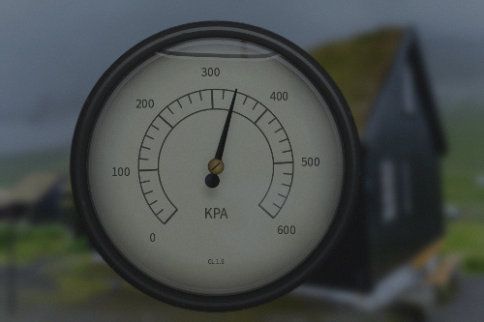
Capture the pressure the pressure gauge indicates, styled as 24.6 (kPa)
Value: 340 (kPa)
